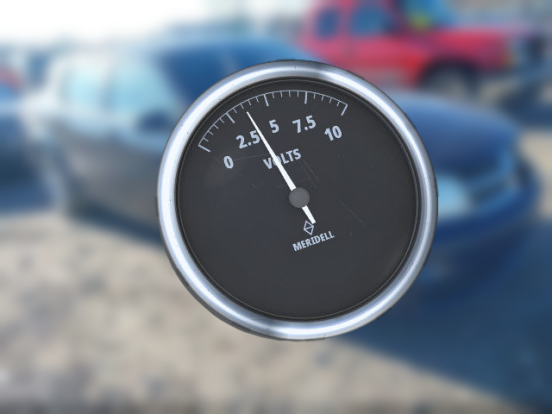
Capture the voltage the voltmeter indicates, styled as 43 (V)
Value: 3.5 (V)
